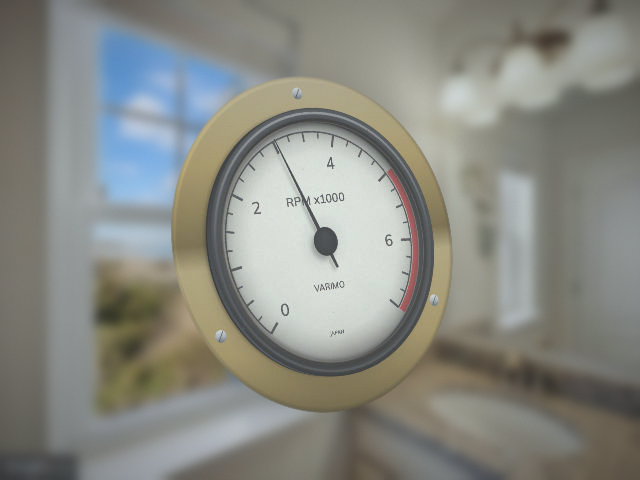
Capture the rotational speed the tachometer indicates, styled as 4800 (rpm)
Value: 3000 (rpm)
